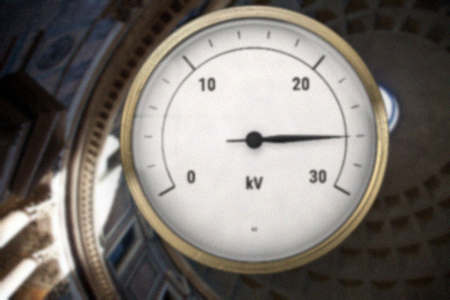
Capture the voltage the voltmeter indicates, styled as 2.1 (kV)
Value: 26 (kV)
